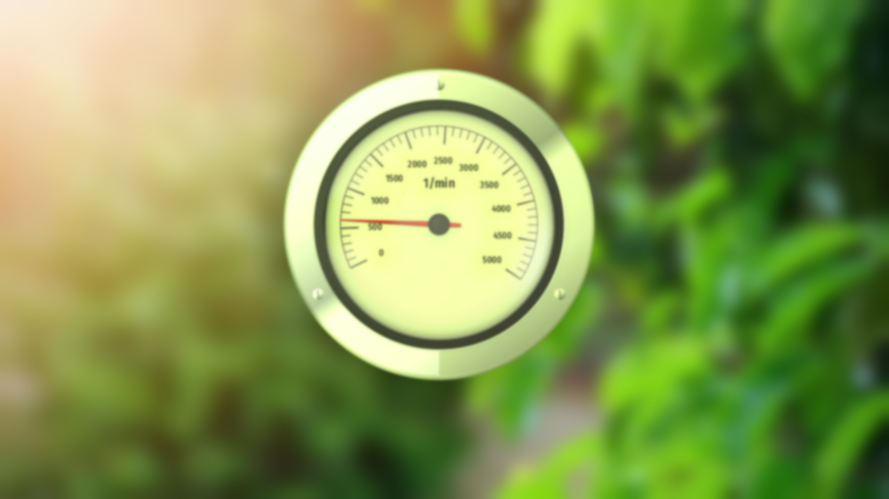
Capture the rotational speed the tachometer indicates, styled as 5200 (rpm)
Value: 600 (rpm)
